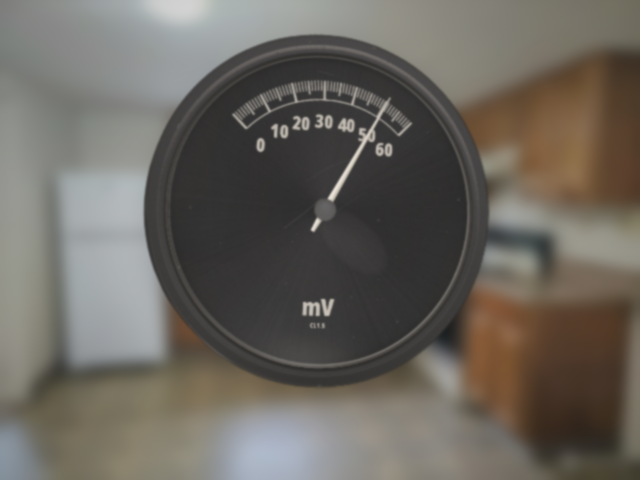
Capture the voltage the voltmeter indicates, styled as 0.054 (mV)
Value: 50 (mV)
